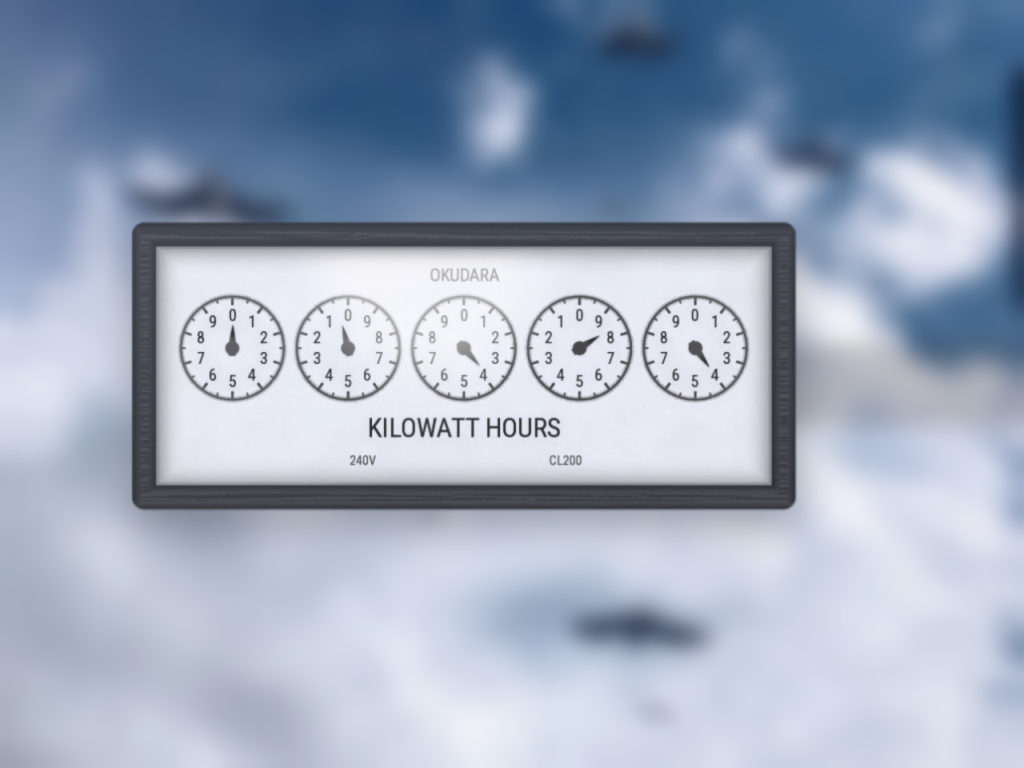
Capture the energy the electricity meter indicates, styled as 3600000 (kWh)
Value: 384 (kWh)
